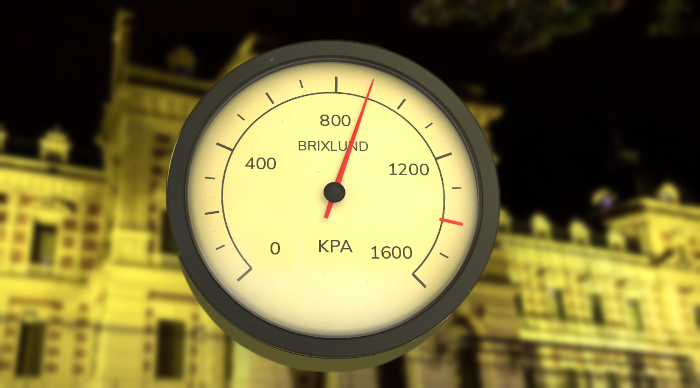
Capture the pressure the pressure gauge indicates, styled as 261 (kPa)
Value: 900 (kPa)
